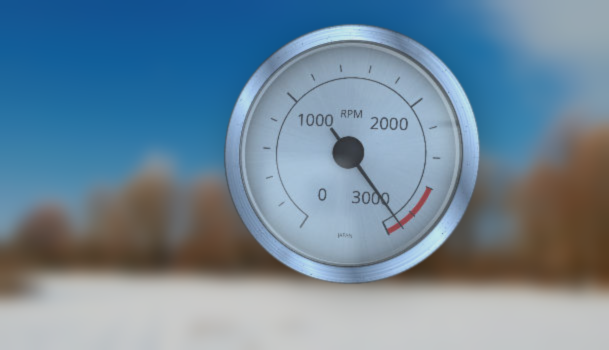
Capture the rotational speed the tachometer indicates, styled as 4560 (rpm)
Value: 2900 (rpm)
